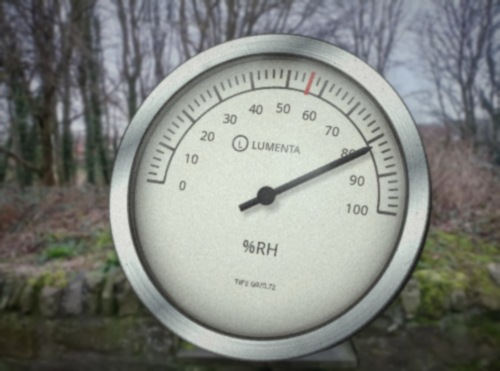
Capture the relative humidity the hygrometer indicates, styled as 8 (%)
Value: 82 (%)
